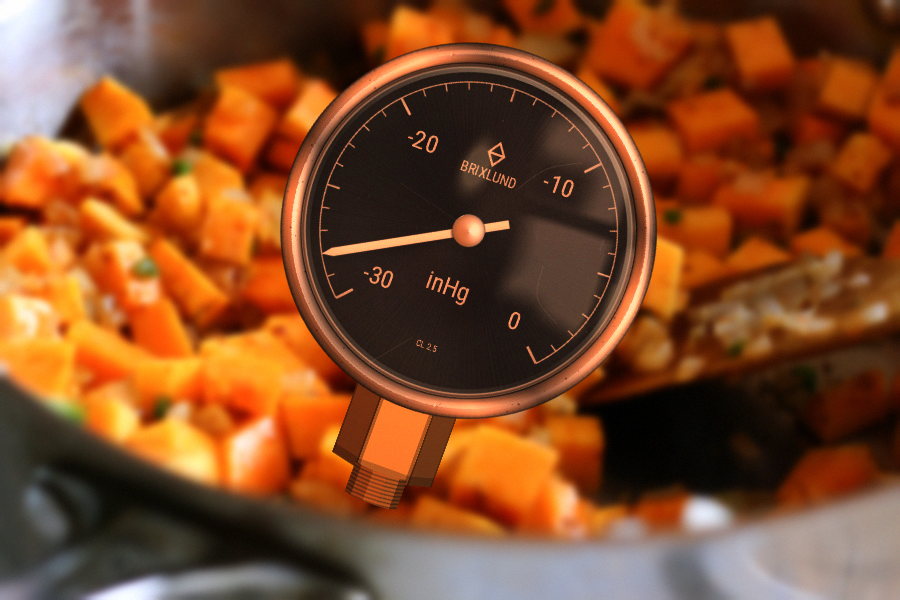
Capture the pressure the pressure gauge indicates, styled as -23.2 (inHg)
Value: -28 (inHg)
